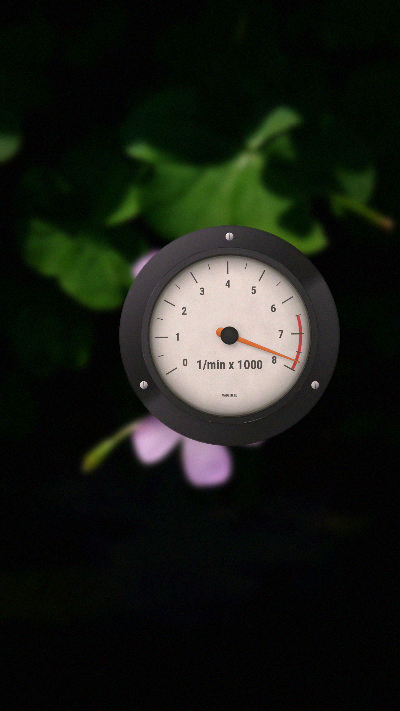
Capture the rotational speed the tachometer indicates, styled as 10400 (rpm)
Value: 7750 (rpm)
